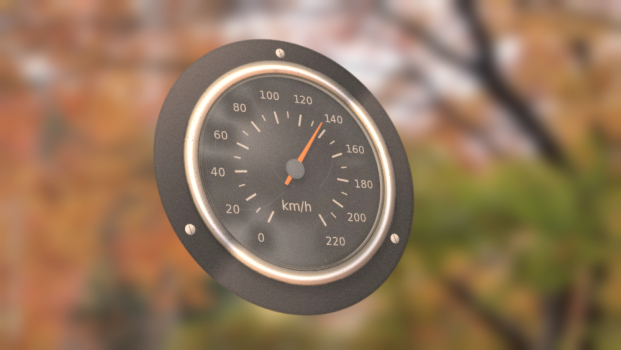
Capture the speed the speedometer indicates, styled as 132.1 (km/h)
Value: 135 (km/h)
